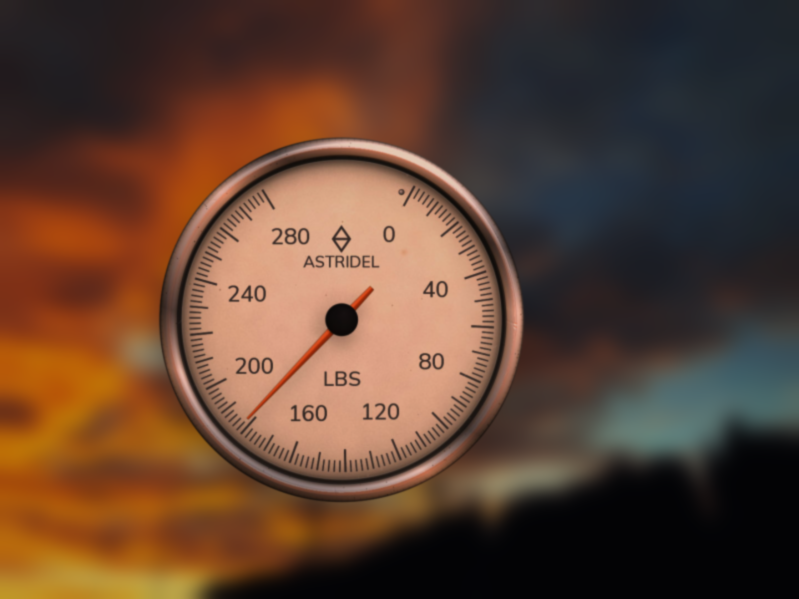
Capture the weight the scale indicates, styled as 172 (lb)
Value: 182 (lb)
